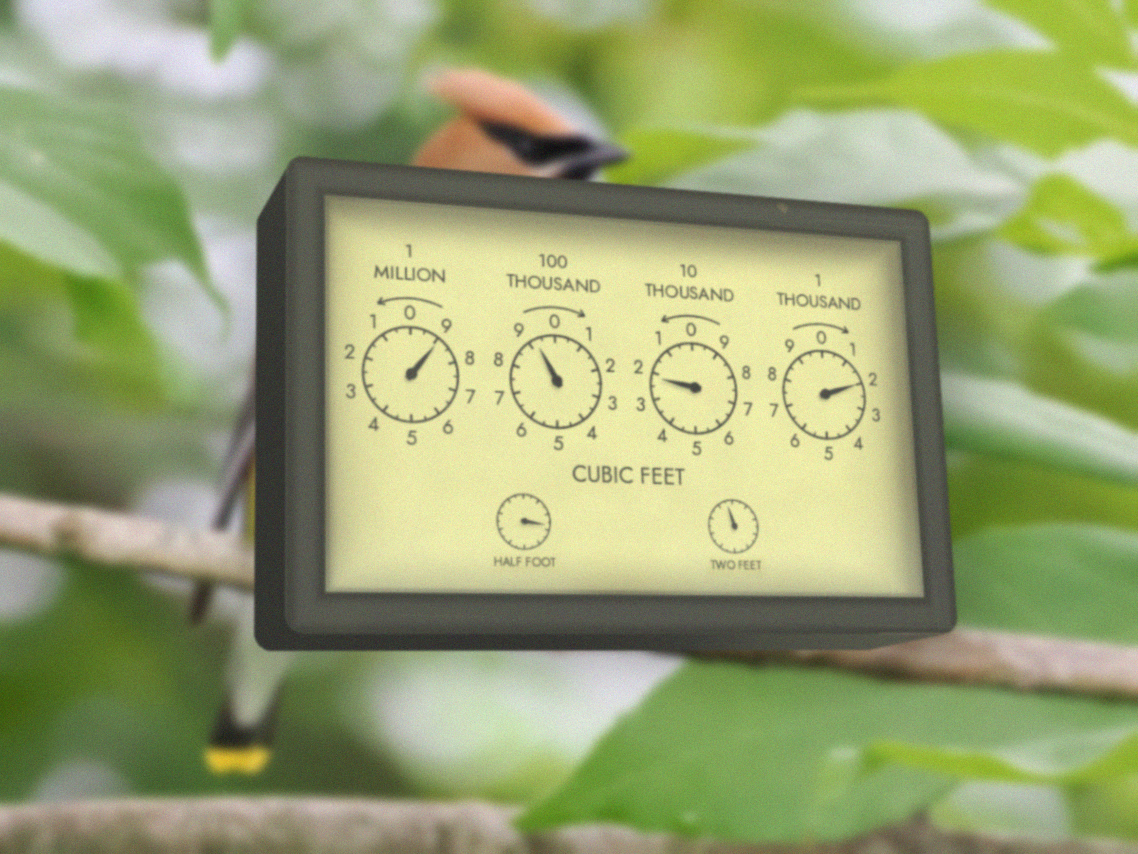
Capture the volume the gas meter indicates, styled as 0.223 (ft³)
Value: 892200 (ft³)
